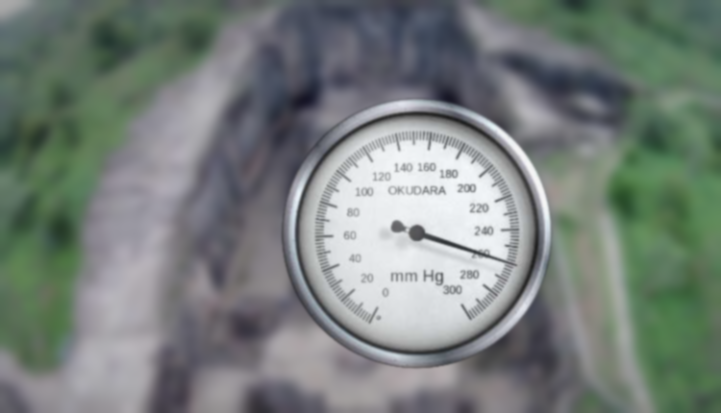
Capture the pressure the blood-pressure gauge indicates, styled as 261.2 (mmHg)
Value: 260 (mmHg)
